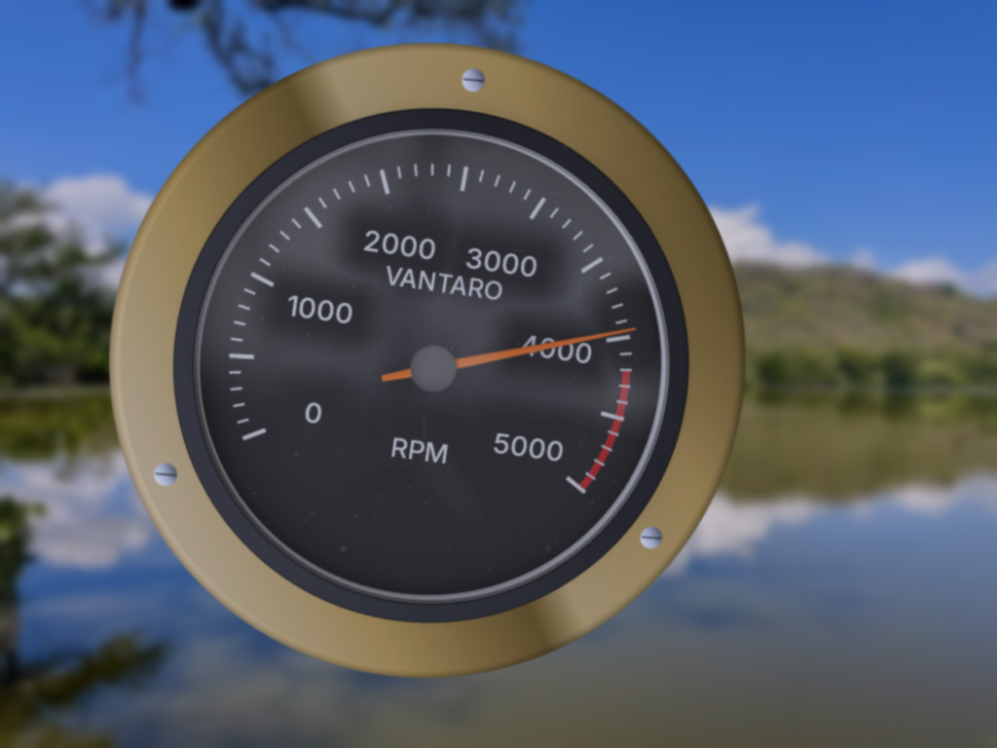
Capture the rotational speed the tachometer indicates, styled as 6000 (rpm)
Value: 3950 (rpm)
